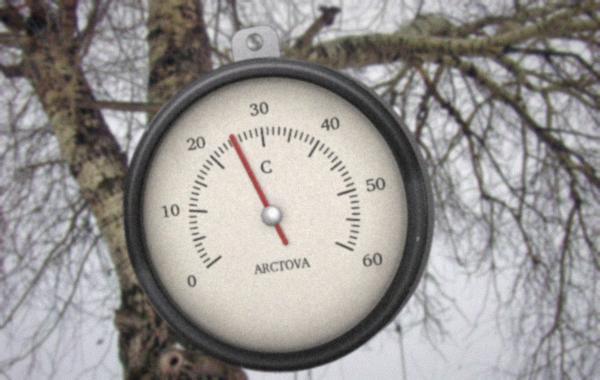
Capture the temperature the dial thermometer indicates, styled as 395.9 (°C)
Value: 25 (°C)
